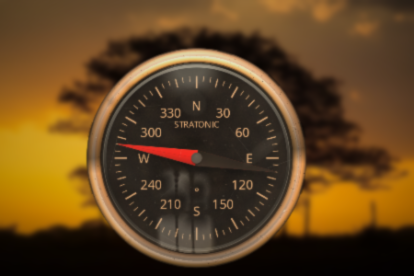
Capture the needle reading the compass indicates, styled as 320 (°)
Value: 280 (°)
